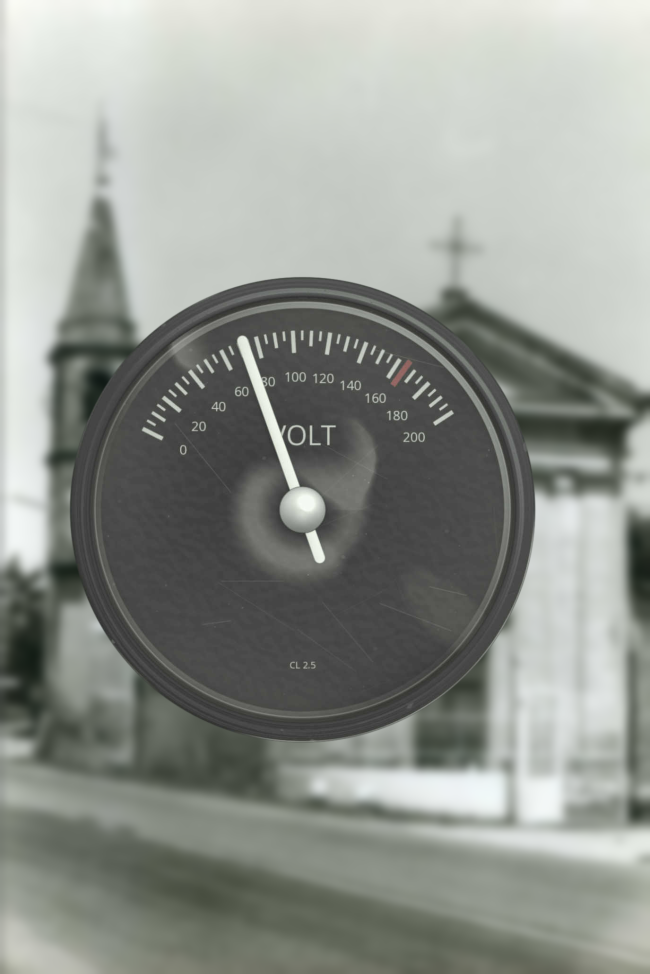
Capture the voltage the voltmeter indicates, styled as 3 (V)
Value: 72.5 (V)
